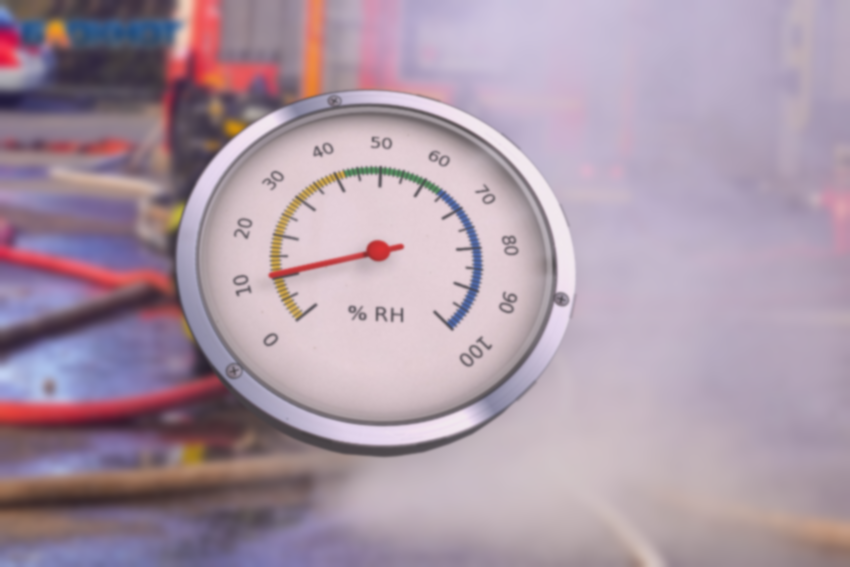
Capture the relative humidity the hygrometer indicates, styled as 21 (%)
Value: 10 (%)
